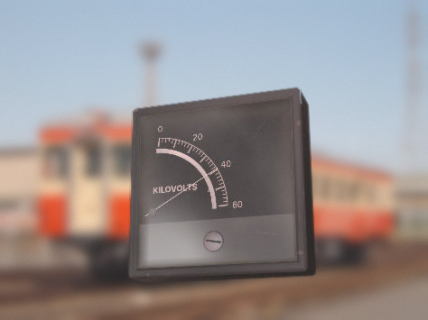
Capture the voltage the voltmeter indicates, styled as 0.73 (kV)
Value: 40 (kV)
